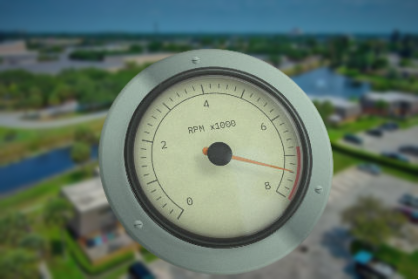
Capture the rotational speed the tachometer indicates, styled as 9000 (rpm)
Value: 7400 (rpm)
